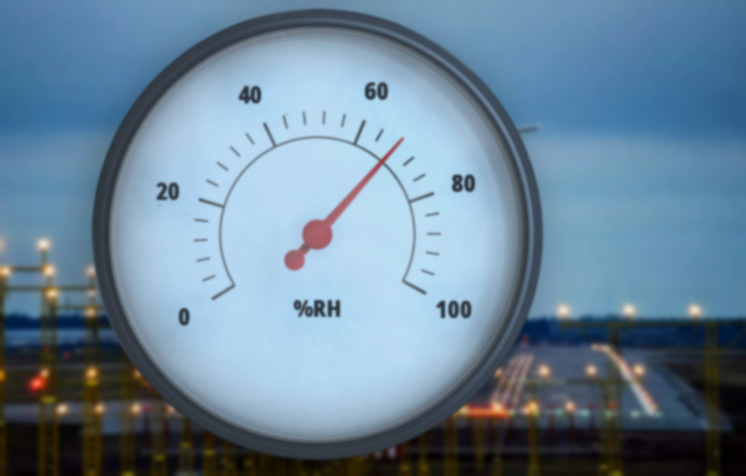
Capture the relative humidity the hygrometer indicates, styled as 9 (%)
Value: 68 (%)
